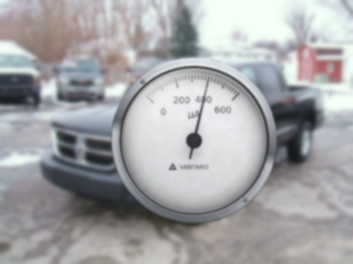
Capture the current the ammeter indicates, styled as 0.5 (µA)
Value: 400 (µA)
